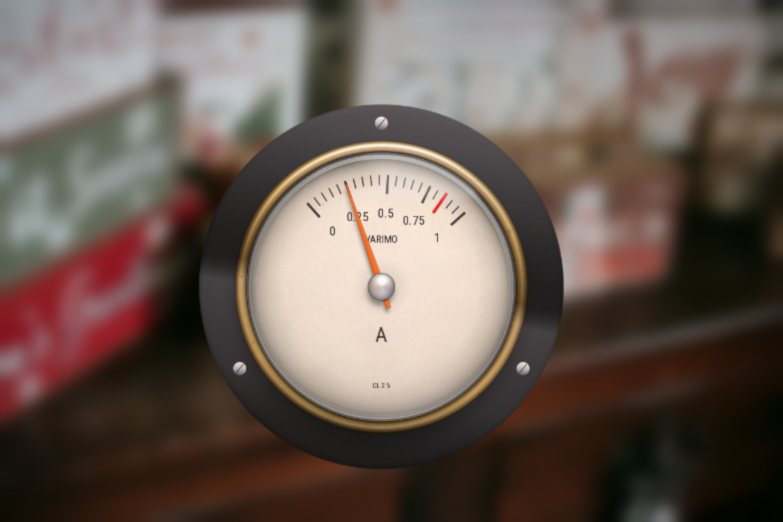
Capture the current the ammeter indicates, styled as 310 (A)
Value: 0.25 (A)
